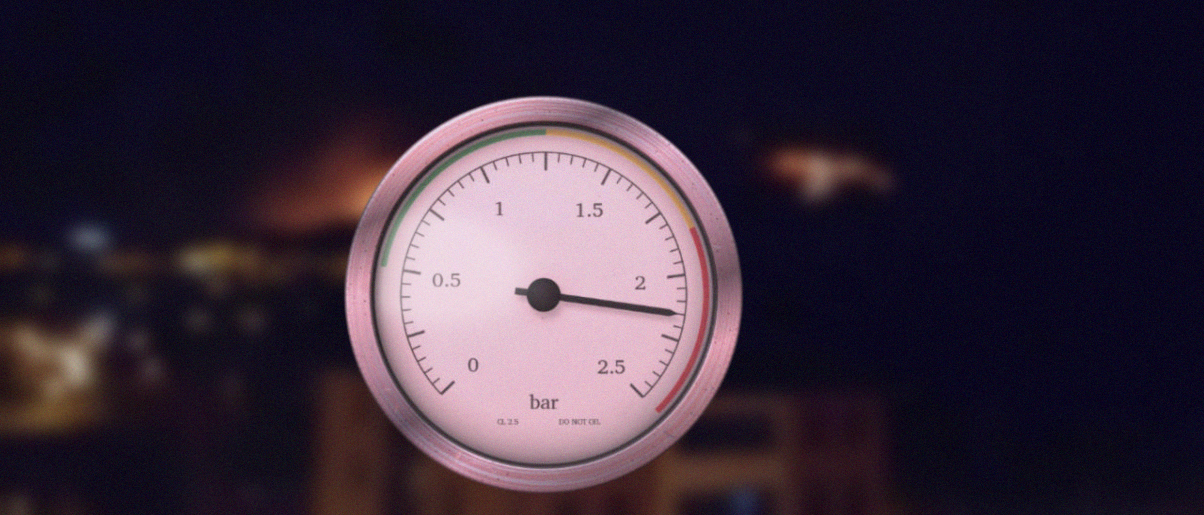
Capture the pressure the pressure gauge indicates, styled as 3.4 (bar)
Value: 2.15 (bar)
